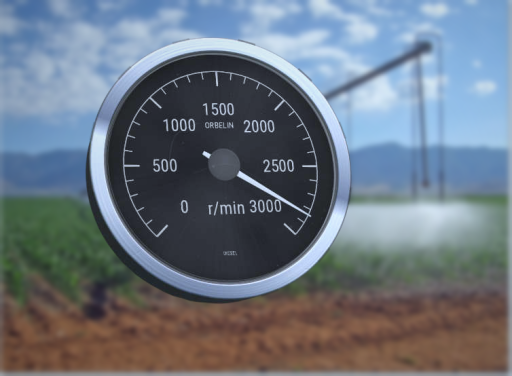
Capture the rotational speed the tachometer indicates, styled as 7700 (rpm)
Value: 2850 (rpm)
